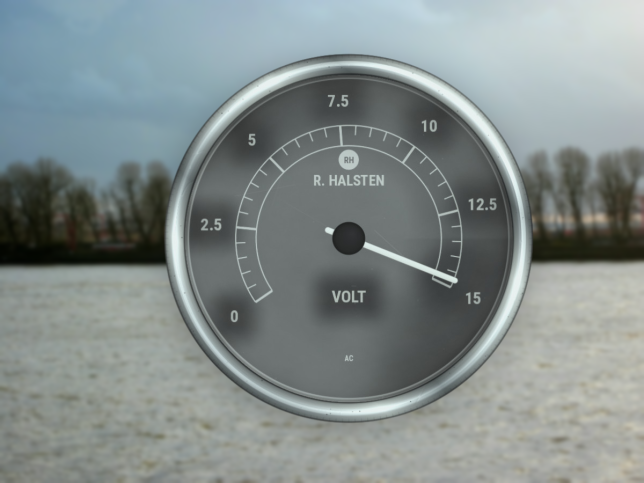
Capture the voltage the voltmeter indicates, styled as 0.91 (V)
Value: 14.75 (V)
